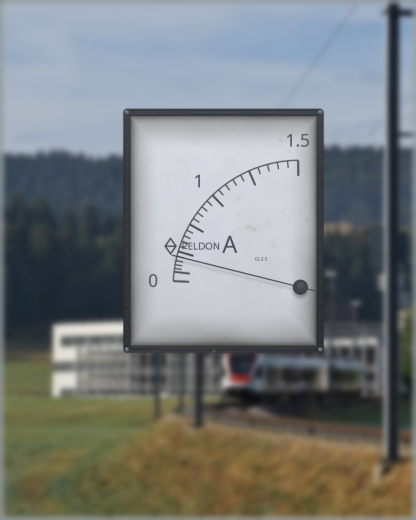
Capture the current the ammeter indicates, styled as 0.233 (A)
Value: 0.45 (A)
